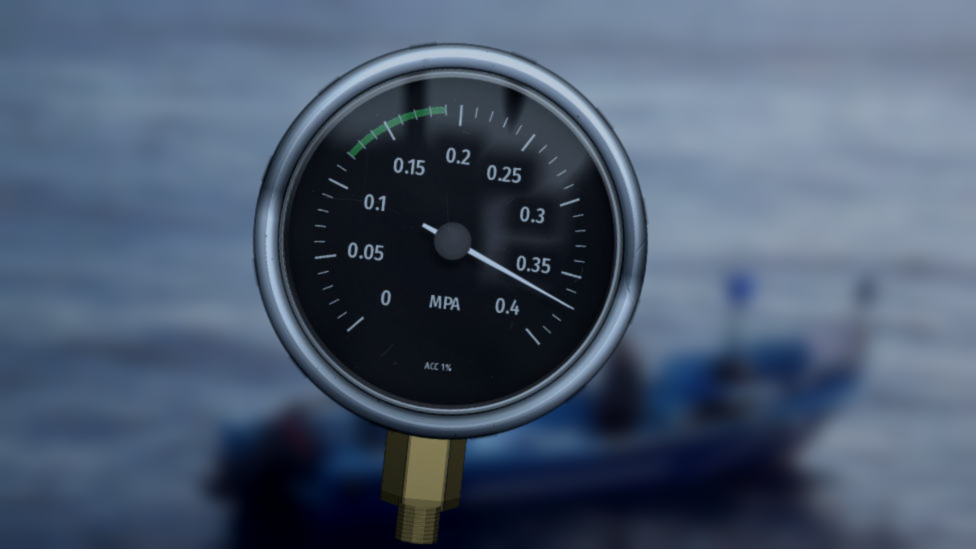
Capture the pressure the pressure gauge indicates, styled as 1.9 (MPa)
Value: 0.37 (MPa)
